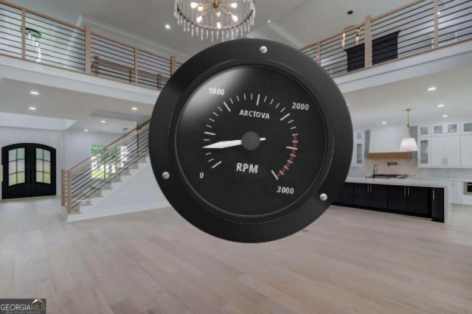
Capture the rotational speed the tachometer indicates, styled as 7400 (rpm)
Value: 300 (rpm)
